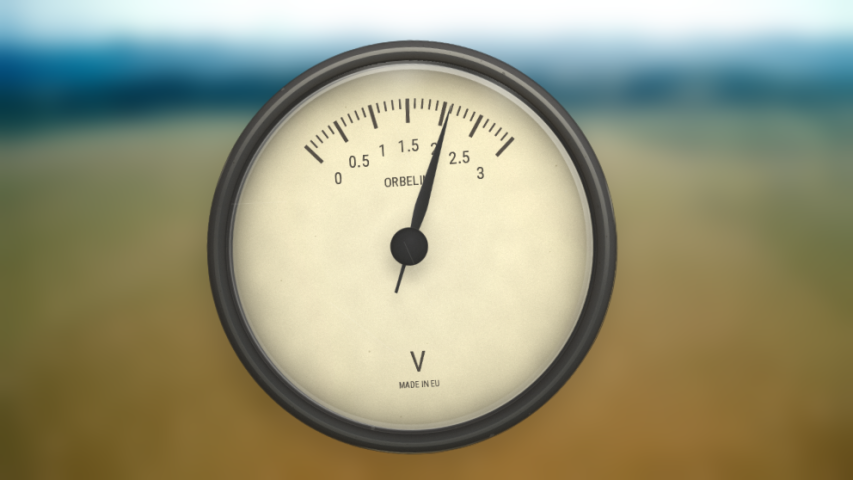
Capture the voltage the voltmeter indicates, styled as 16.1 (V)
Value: 2.1 (V)
